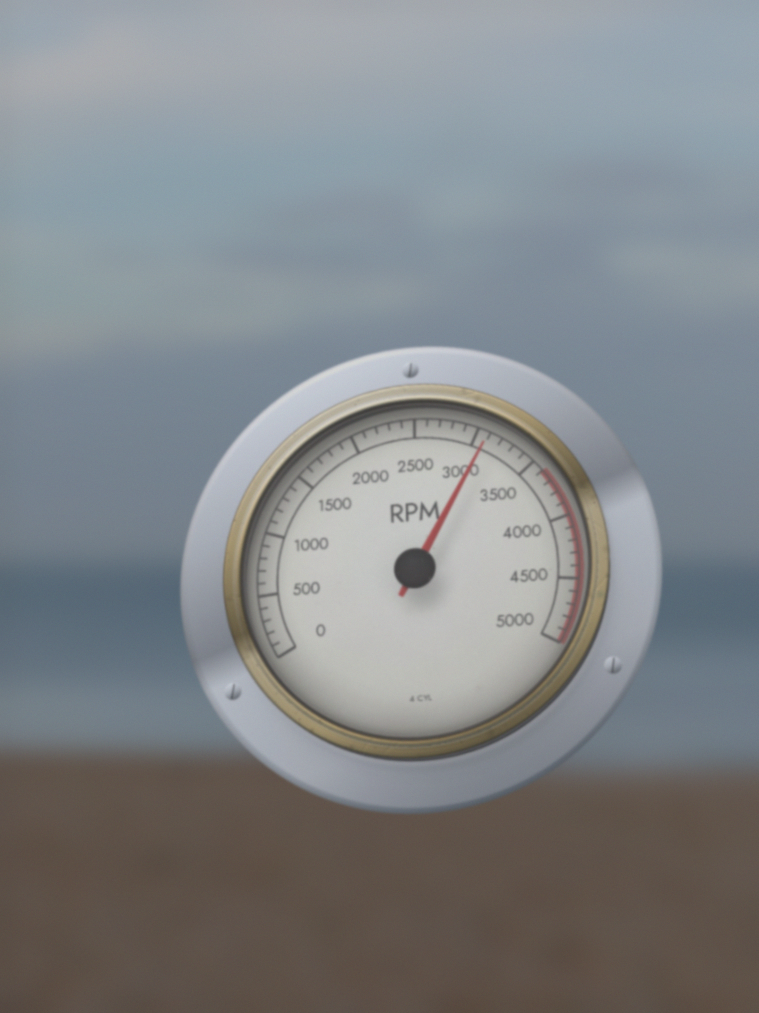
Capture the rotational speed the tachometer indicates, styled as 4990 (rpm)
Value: 3100 (rpm)
